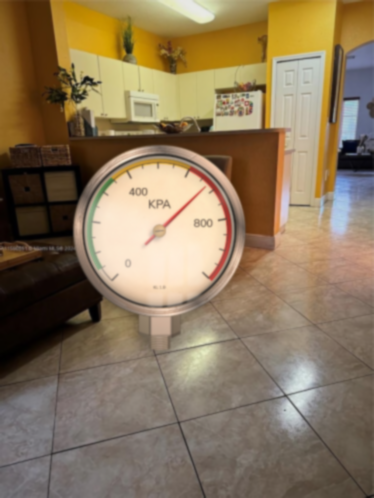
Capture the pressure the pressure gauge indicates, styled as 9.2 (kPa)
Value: 675 (kPa)
